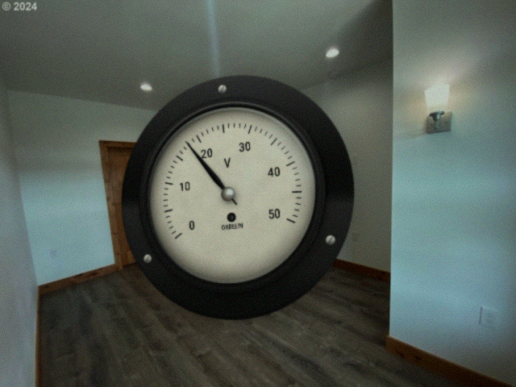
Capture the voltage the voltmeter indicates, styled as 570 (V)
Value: 18 (V)
